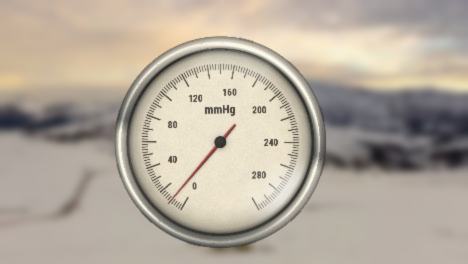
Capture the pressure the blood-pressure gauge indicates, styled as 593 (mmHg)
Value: 10 (mmHg)
